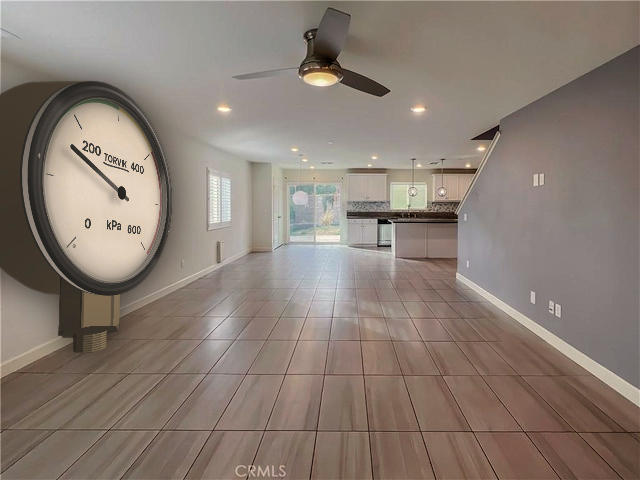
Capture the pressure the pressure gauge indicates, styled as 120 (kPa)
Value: 150 (kPa)
